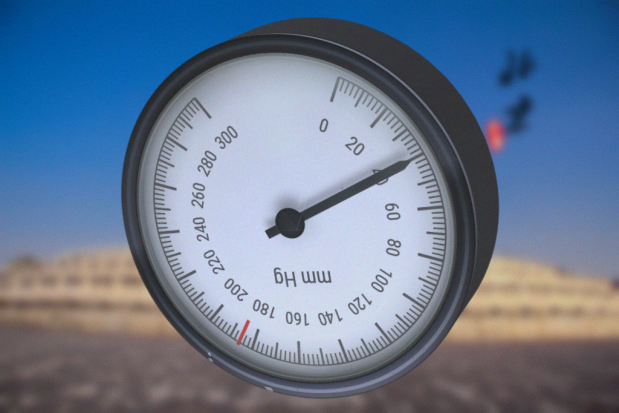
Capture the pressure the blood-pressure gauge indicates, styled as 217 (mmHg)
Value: 40 (mmHg)
